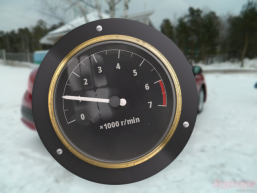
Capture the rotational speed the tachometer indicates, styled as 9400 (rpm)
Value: 1000 (rpm)
